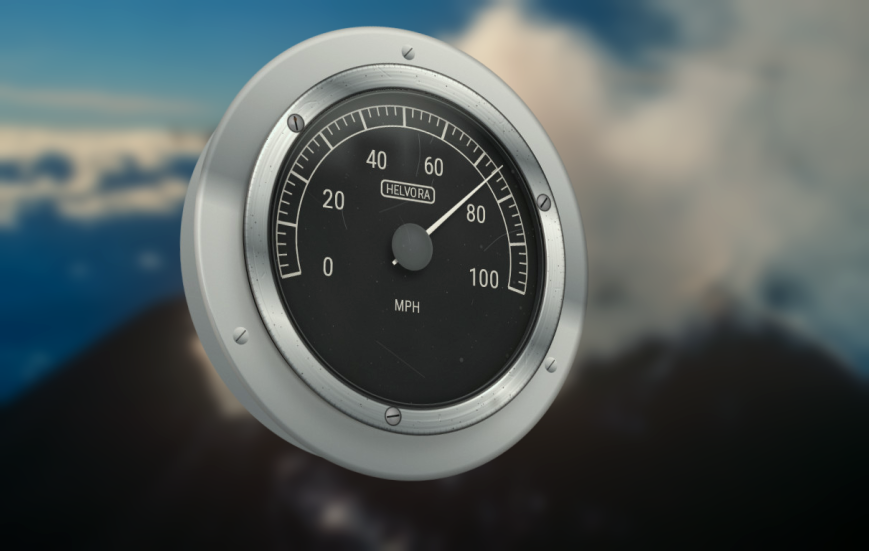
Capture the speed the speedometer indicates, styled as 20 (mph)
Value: 74 (mph)
